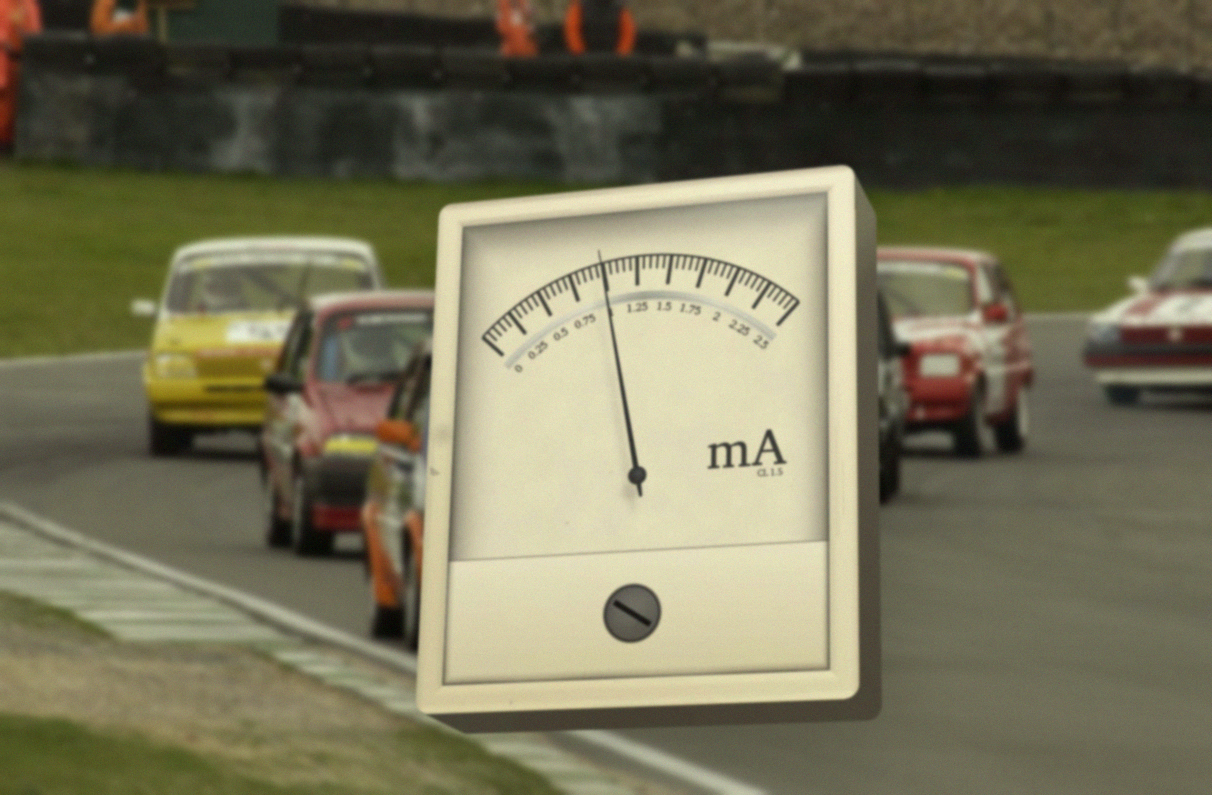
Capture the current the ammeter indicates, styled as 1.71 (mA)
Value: 1 (mA)
